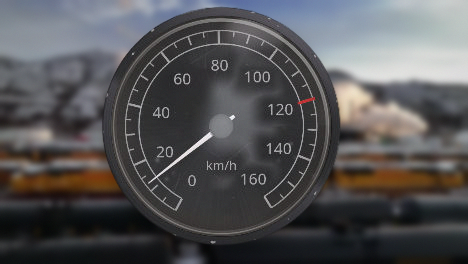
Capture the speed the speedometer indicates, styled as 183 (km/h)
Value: 12.5 (km/h)
